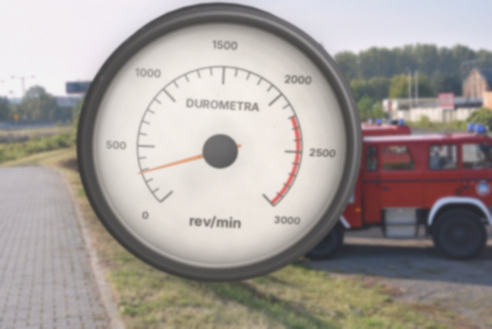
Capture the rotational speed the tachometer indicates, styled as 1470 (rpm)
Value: 300 (rpm)
